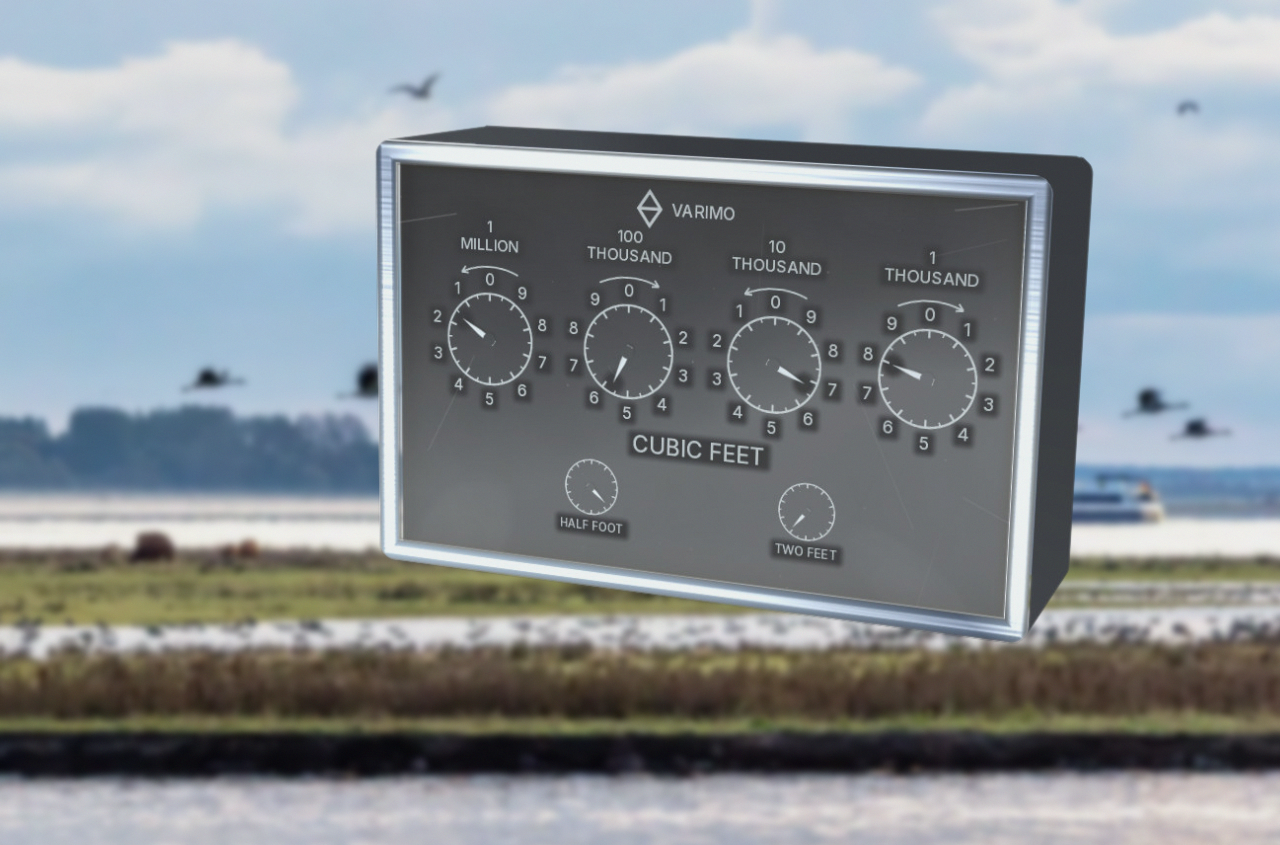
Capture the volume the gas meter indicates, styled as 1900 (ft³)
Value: 156800 (ft³)
